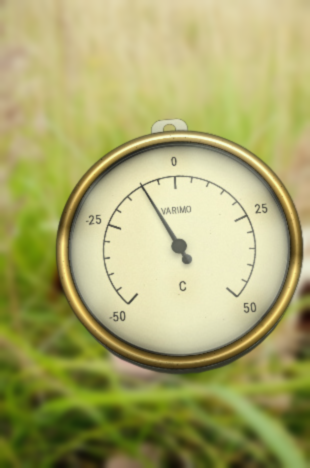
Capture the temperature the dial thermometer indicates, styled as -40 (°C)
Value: -10 (°C)
